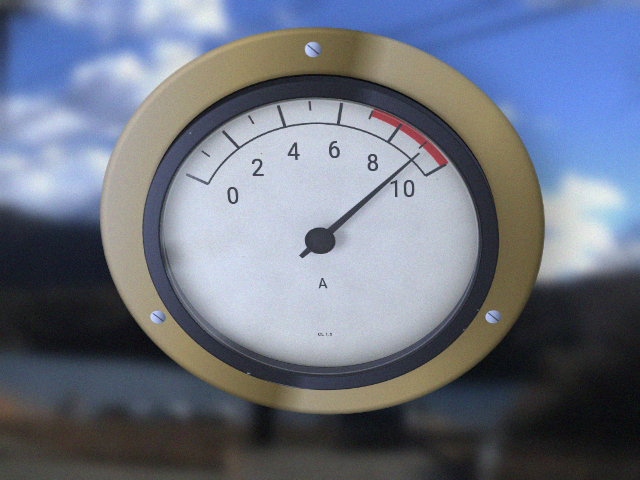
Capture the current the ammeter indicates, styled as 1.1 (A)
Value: 9 (A)
